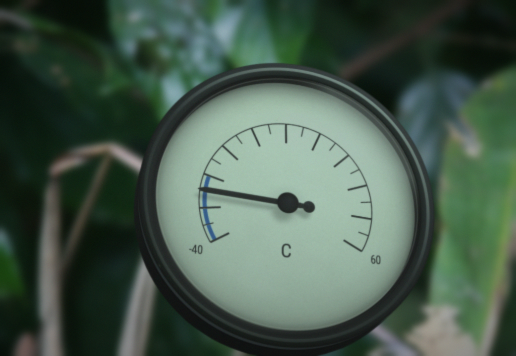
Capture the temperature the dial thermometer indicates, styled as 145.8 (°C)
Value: -25 (°C)
